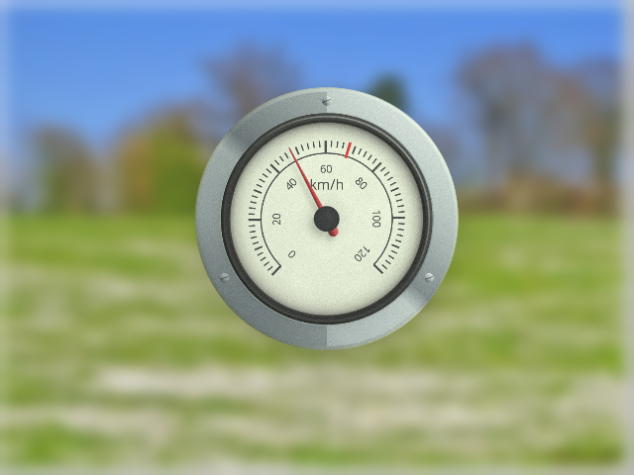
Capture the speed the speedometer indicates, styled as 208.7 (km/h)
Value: 48 (km/h)
